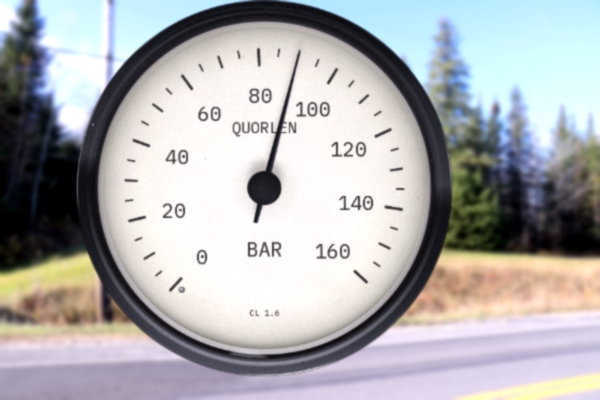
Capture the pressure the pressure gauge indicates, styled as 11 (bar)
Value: 90 (bar)
